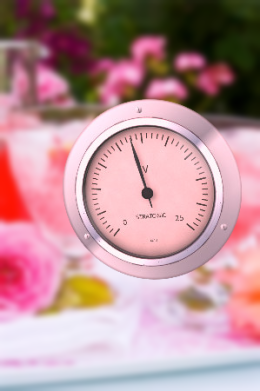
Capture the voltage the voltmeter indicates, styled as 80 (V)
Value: 11.5 (V)
